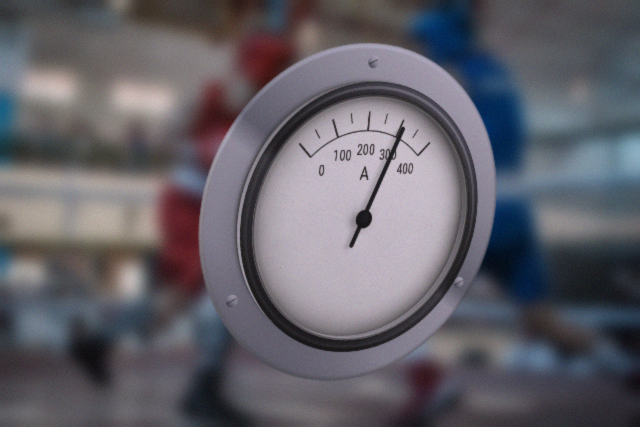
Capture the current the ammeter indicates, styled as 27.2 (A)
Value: 300 (A)
